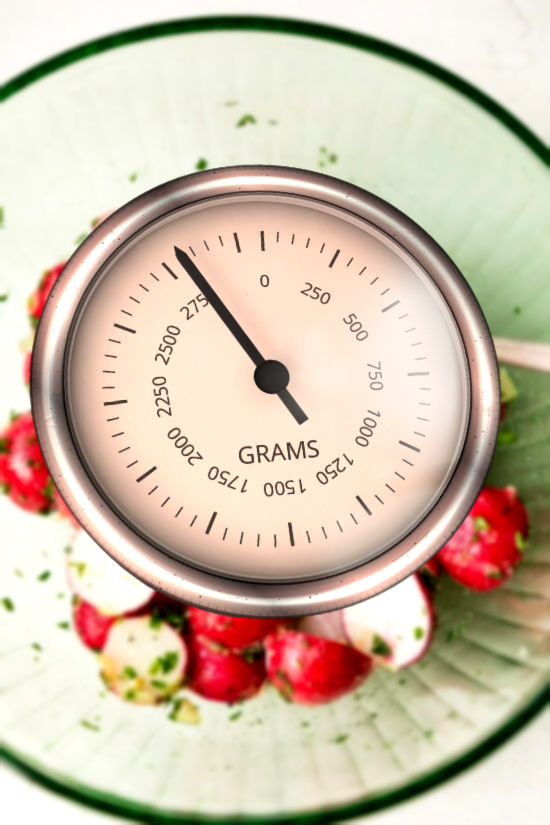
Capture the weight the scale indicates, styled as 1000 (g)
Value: 2800 (g)
